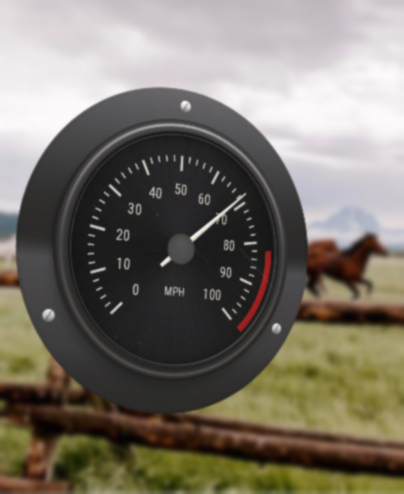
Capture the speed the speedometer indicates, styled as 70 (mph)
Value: 68 (mph)
